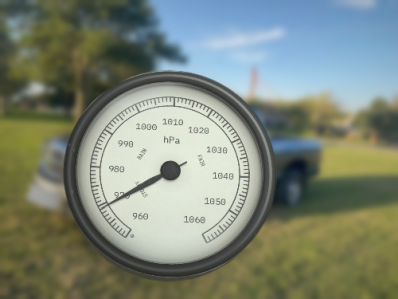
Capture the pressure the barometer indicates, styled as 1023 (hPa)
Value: 969 (hPa)
